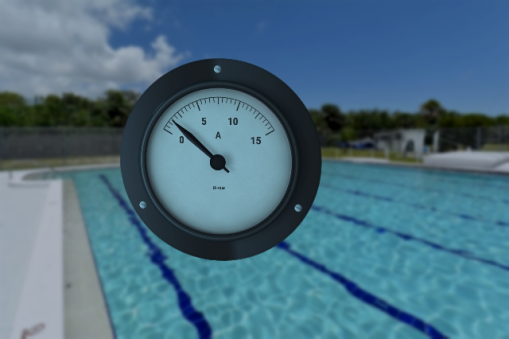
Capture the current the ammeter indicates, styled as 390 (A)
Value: 1.5 (A)
